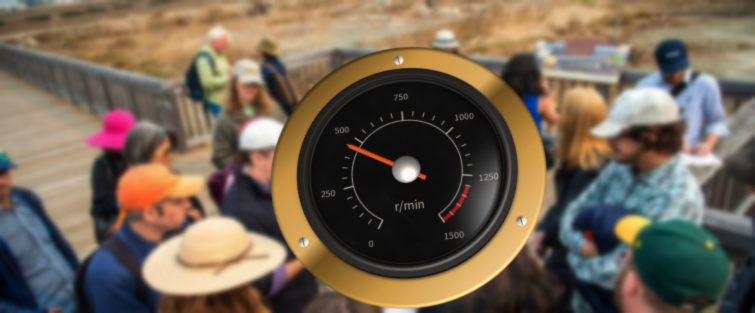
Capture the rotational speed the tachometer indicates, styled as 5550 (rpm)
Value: 450 (rpm)
